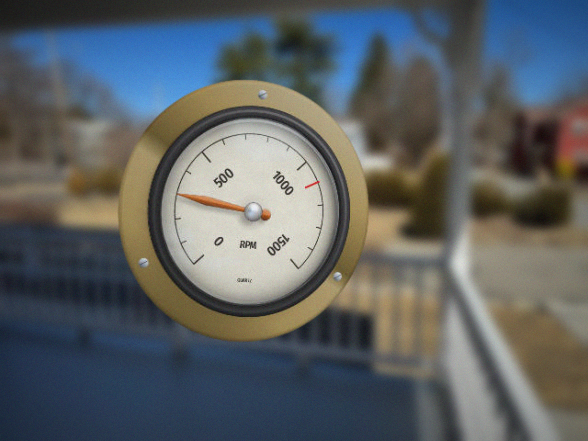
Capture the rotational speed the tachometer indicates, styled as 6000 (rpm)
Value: 300 (rpm)
